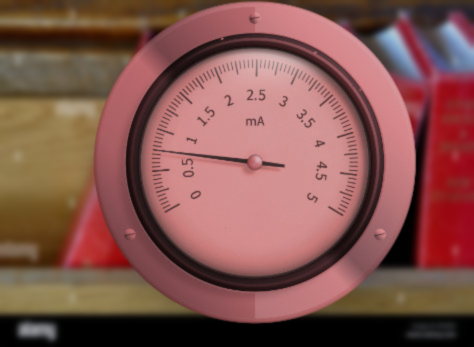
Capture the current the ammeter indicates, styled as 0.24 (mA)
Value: 0.75 (mA)
